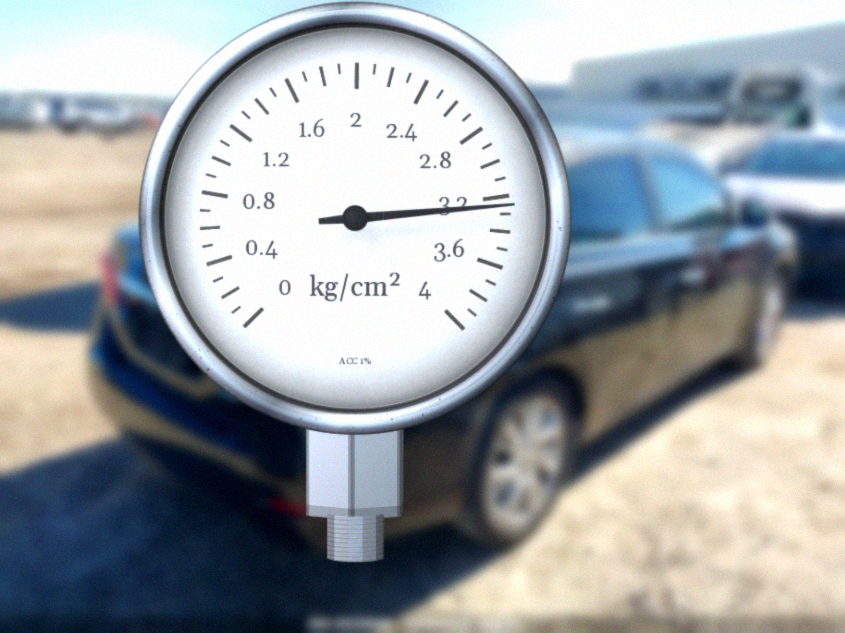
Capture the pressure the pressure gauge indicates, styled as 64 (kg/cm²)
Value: 3.25 (kg/cm²)
